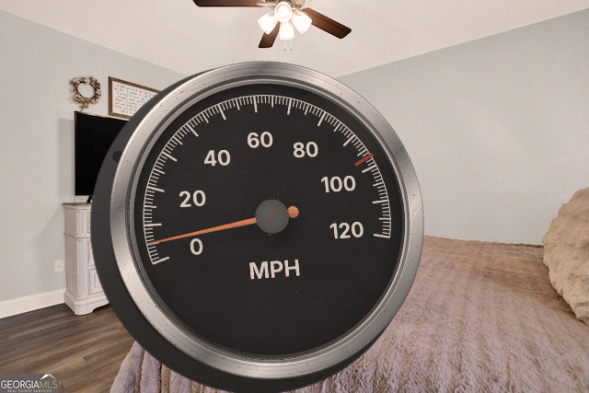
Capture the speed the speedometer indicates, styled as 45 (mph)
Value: 5 (mph)
